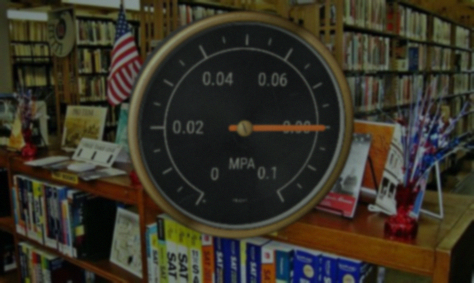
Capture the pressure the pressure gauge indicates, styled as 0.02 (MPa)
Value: 0.08 (MPa)
